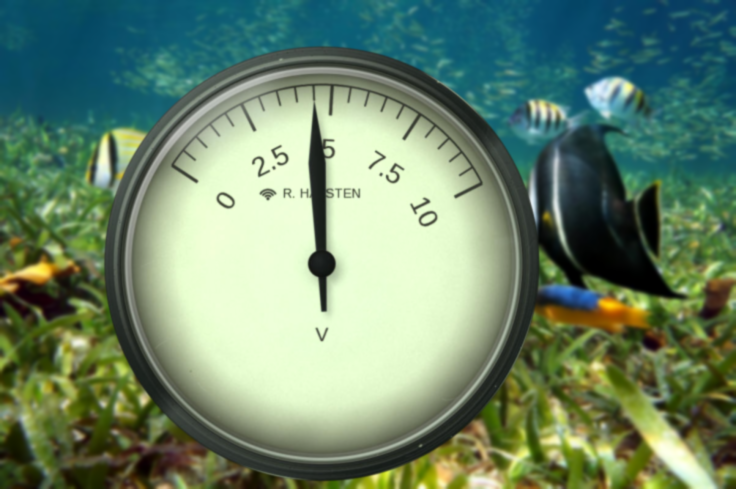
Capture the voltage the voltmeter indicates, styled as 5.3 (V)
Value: 4.5 (V)
